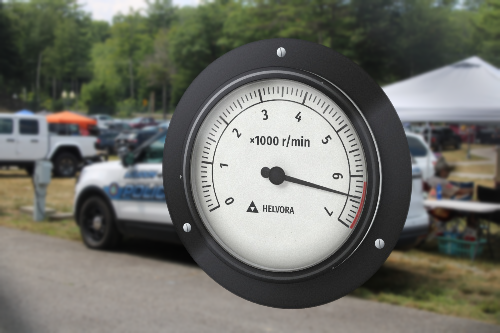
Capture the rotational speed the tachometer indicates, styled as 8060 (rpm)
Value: 6400 (rpm)
